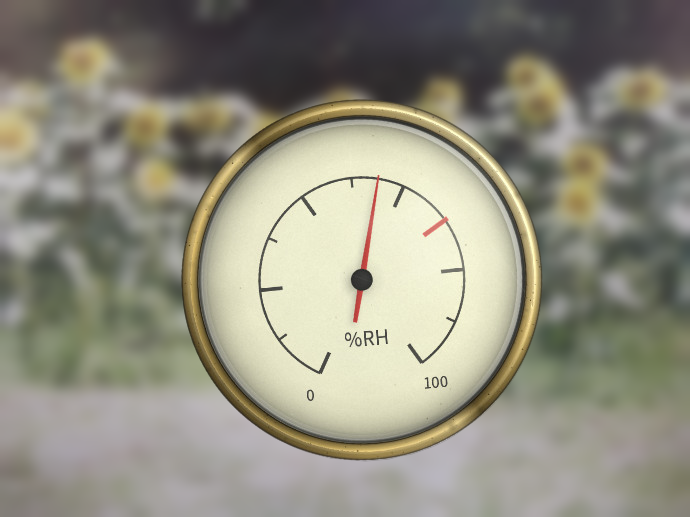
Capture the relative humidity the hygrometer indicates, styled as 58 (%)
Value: 55 (%)
